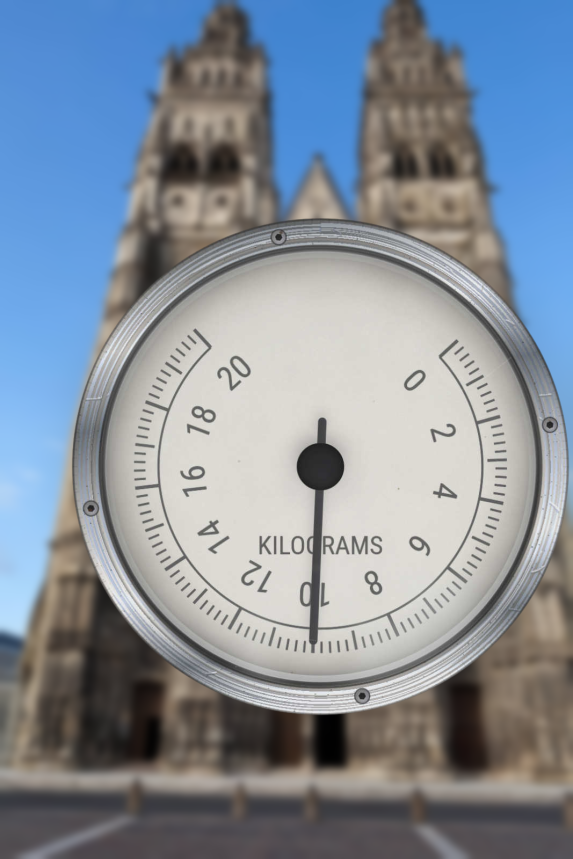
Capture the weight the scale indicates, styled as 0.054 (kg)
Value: 10 (kg)
